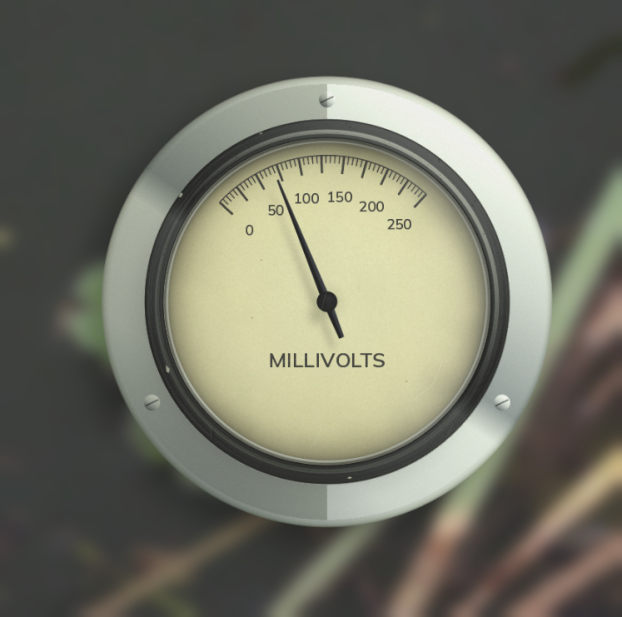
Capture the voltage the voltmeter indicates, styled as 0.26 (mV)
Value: 70 (mV)
